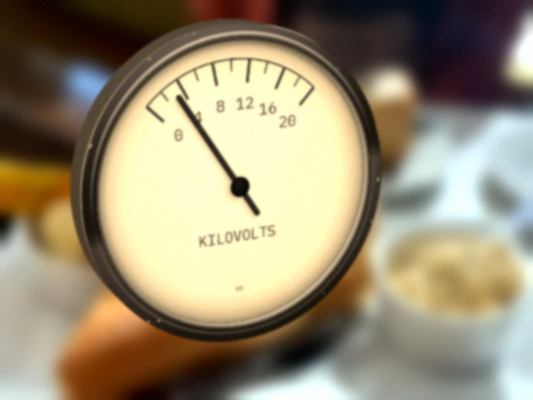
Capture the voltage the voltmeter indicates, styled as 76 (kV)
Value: 3 (kV)
